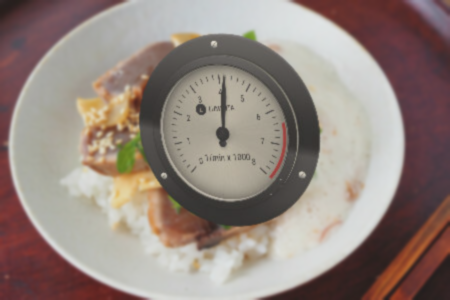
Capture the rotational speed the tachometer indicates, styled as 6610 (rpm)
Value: 4200 (rpm)
